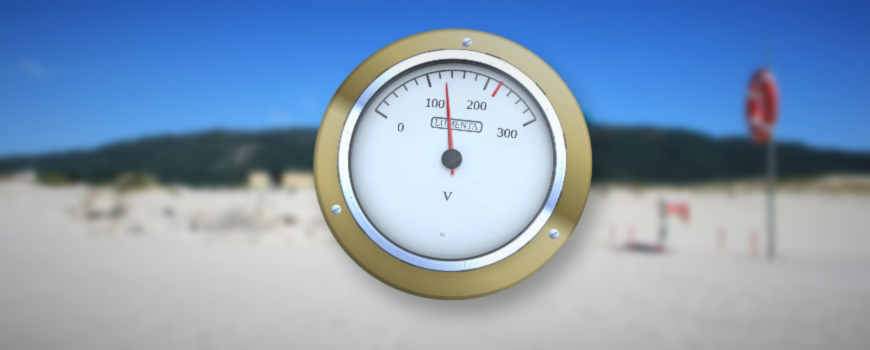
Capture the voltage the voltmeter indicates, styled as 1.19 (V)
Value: 130 (V)
